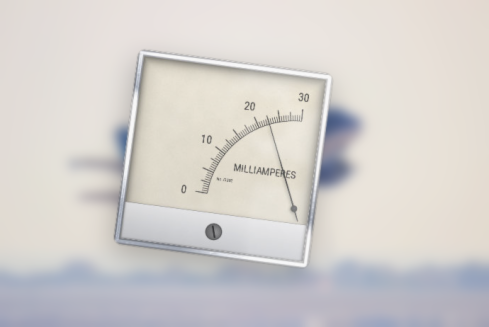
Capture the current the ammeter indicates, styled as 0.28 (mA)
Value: 22.5 (mA)
